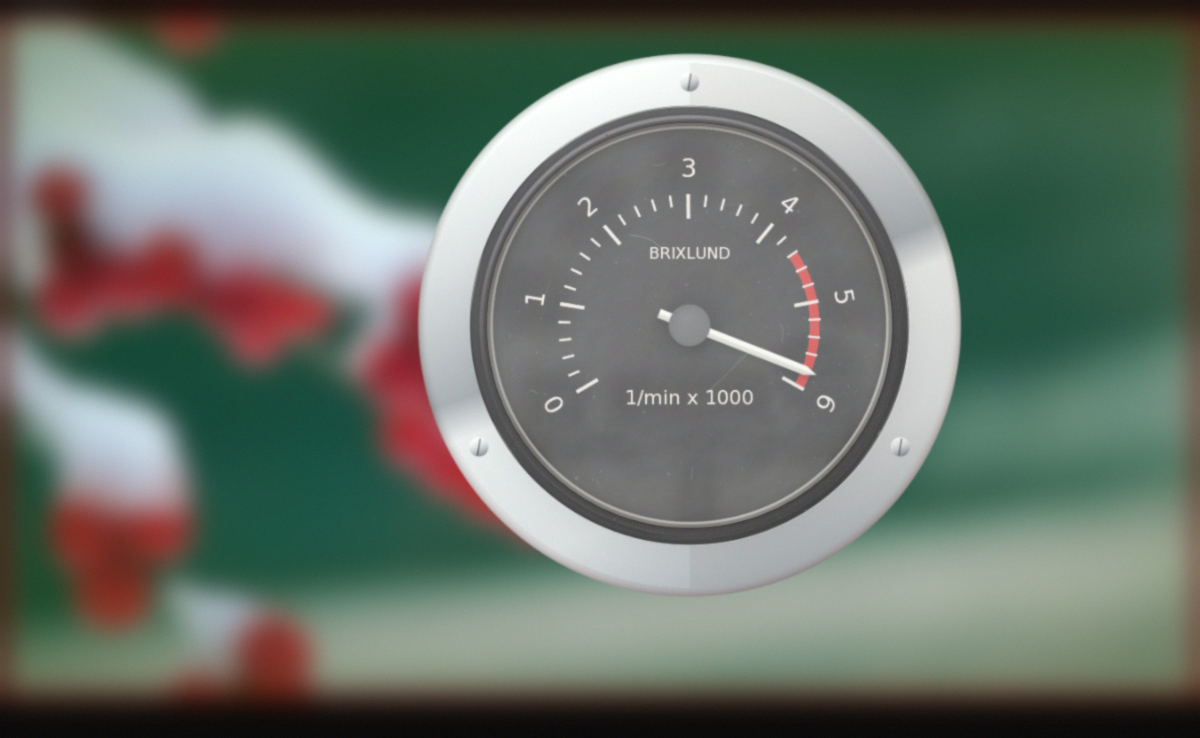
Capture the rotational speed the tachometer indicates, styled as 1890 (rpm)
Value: 5800 (rpm)
